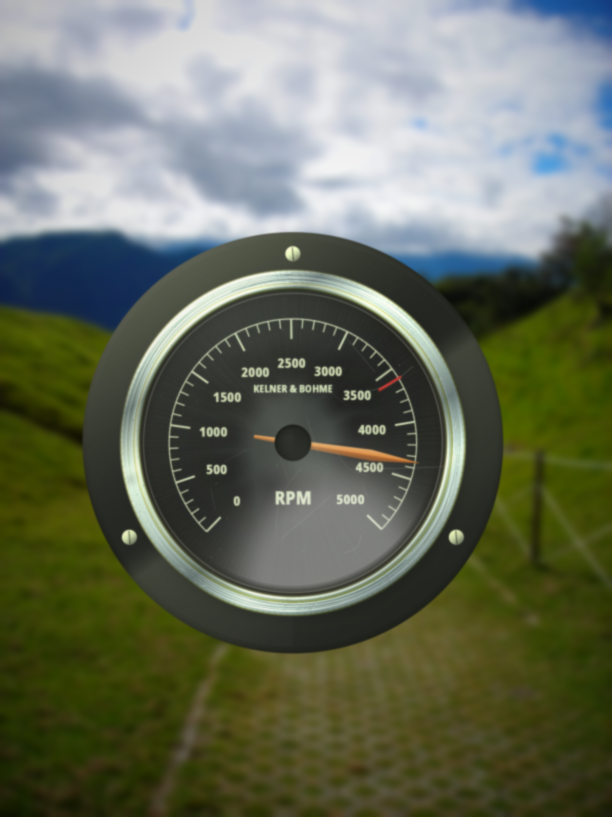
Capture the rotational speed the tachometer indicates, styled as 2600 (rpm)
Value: 4350 (rpm)
